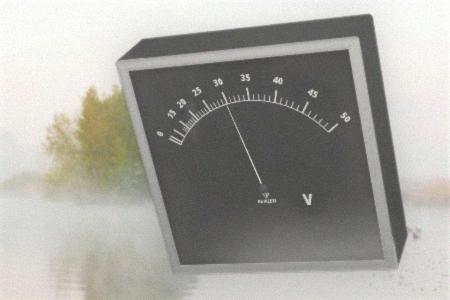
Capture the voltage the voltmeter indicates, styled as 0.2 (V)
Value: 30 (V)
